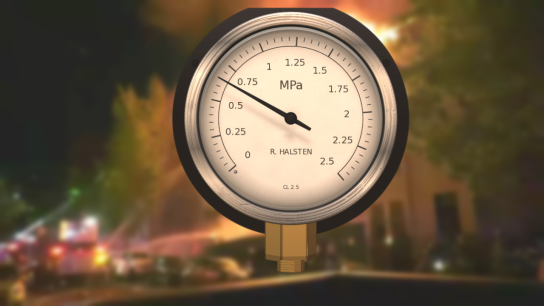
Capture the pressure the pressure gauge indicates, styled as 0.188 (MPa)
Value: 0.65 (MPa)
